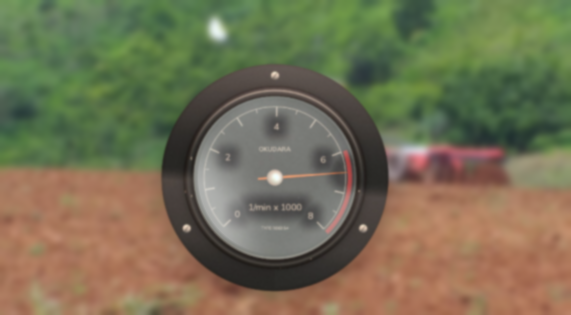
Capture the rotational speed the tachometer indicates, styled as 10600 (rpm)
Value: 6500 (rpm)
